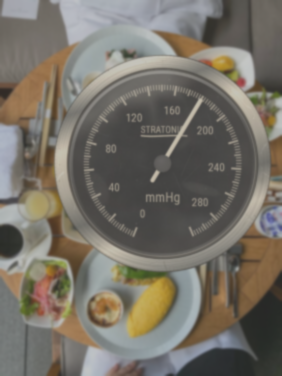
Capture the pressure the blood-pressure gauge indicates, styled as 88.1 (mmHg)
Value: 180 (mmHg)
